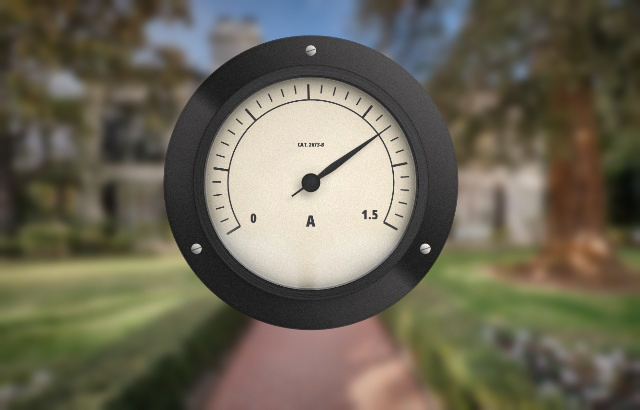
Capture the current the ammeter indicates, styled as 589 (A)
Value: 1.1 (A)
